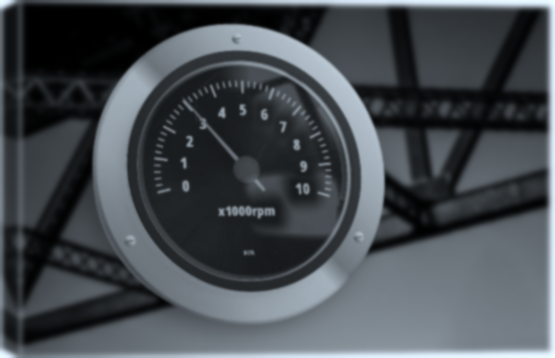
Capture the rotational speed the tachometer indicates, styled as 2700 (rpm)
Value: 3000 (rpm)
